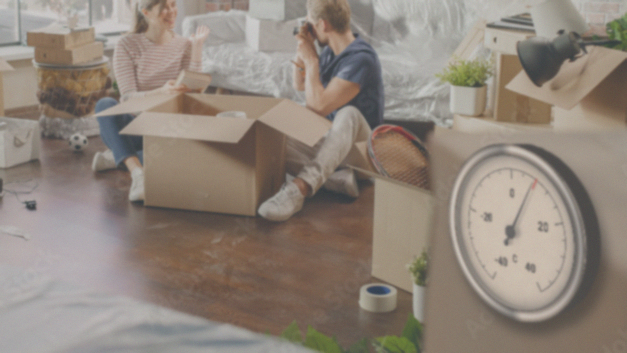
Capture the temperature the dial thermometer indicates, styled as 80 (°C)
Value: 8 (°C)
